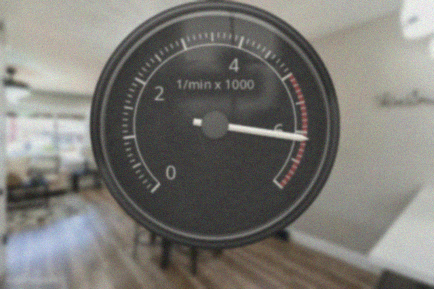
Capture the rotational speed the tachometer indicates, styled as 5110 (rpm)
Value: 6100 (rpm)
